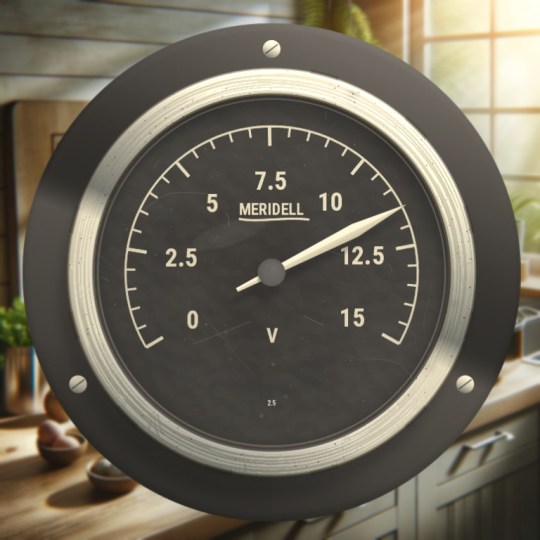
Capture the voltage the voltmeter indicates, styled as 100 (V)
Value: 11.5 (V)
